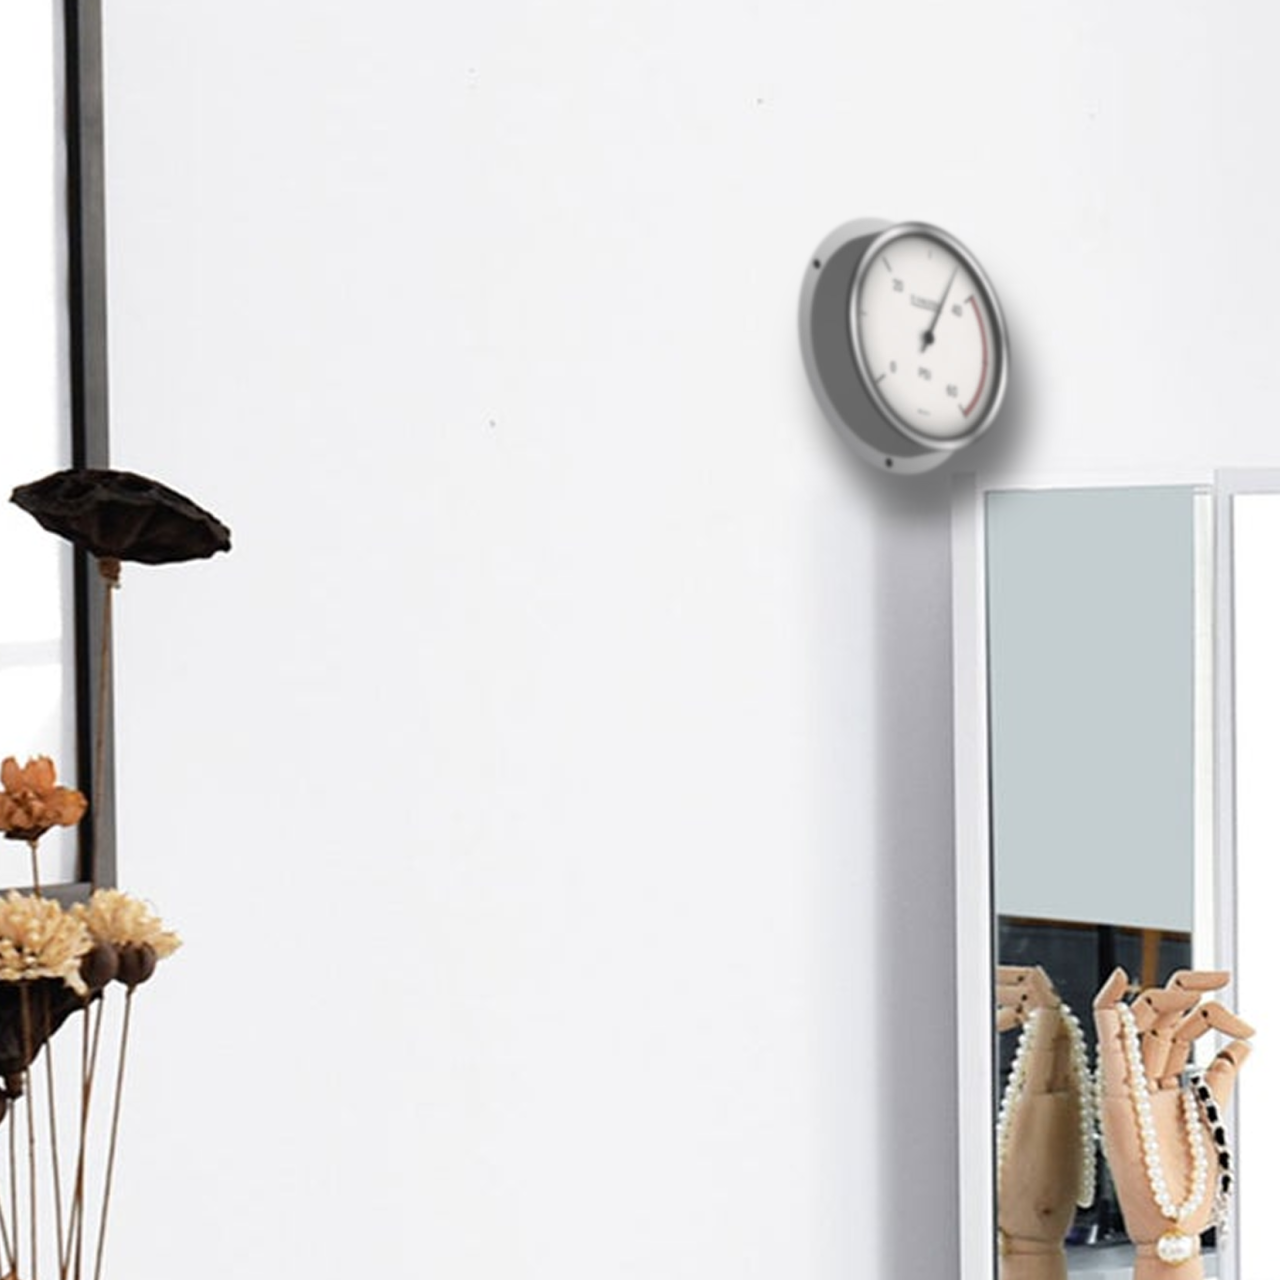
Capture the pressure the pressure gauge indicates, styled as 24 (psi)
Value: 35 (psi)
